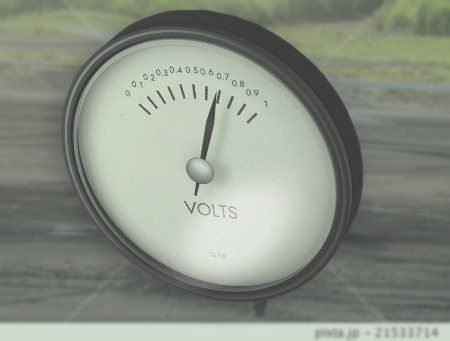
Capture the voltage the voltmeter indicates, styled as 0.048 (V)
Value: 0.7 (V)
